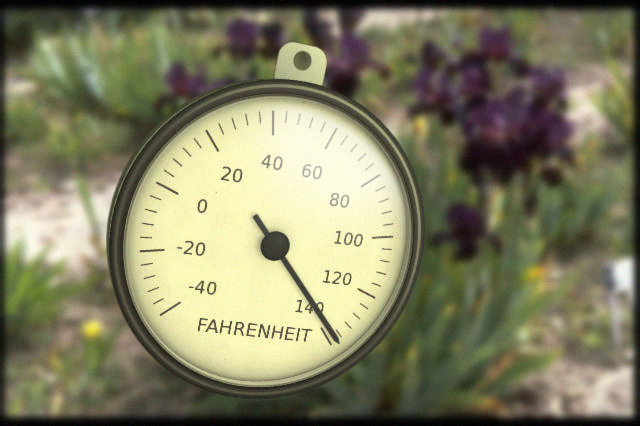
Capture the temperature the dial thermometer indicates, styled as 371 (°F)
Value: 138 (°F)
